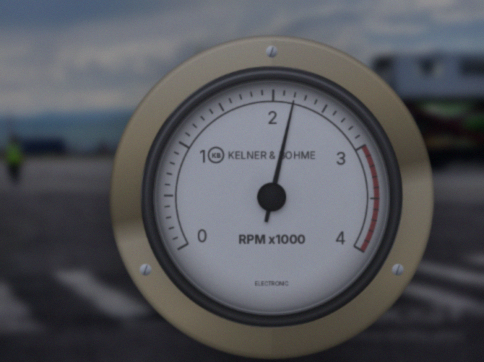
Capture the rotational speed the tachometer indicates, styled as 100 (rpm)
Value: 2200 (rpm)
